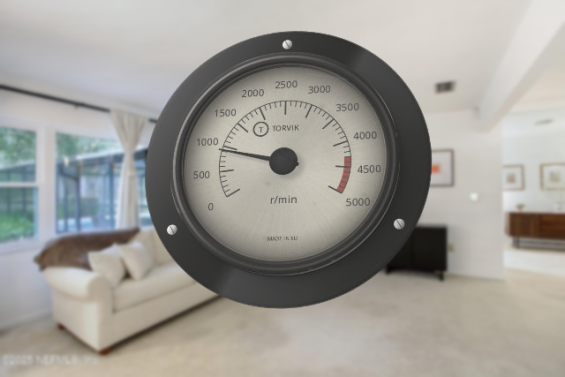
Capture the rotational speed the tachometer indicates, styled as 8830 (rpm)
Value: 900 (rpm)
